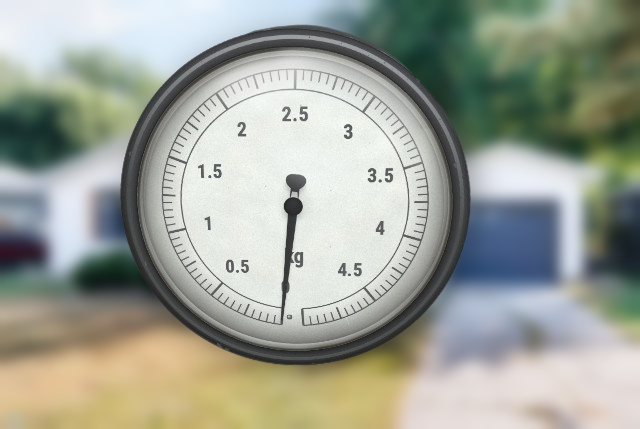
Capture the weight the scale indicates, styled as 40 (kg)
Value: 0 (kg)
